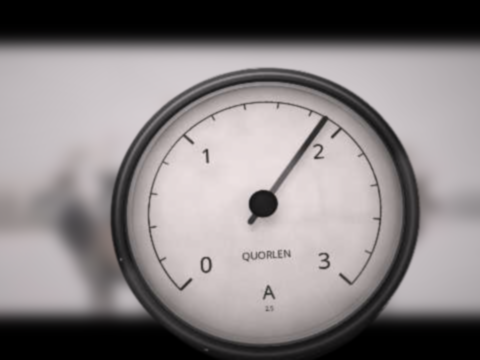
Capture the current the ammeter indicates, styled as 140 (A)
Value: 1.9 (A)
